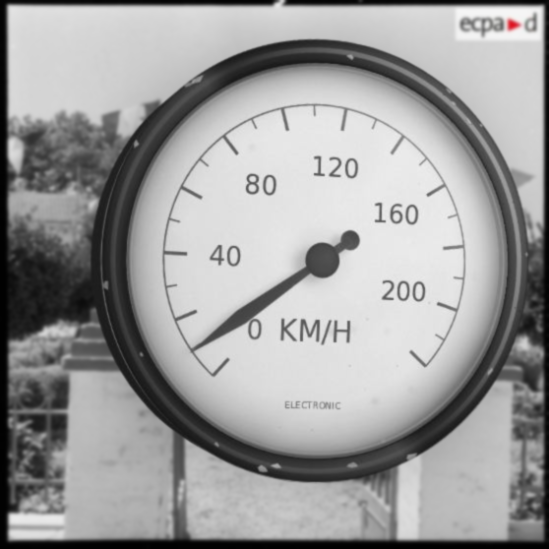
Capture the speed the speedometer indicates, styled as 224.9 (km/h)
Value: 10 (km/h)
